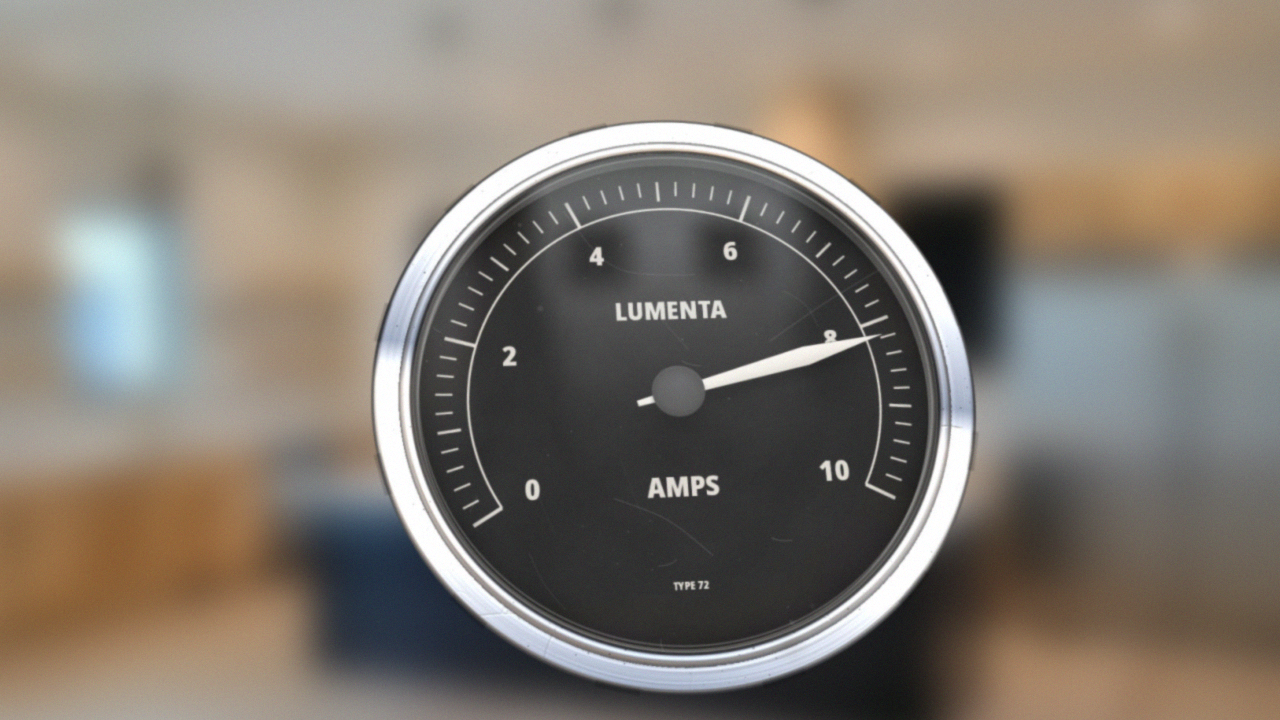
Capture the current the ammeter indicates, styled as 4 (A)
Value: 8.2 (A)
